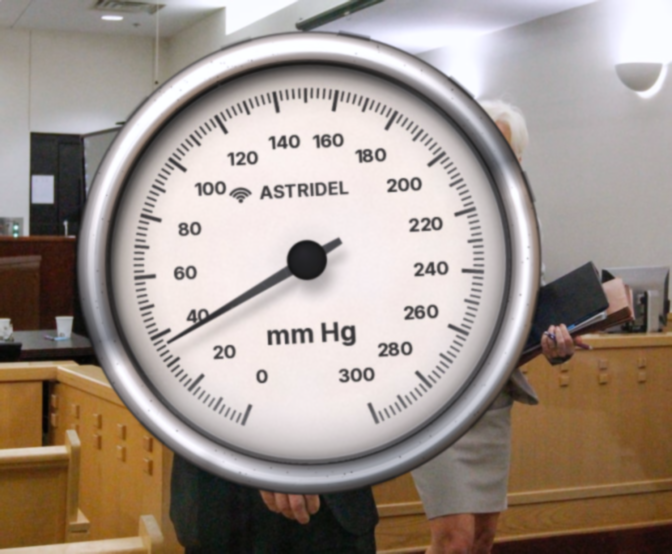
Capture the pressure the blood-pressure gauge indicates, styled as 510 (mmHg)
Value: 36 (mmHg)
